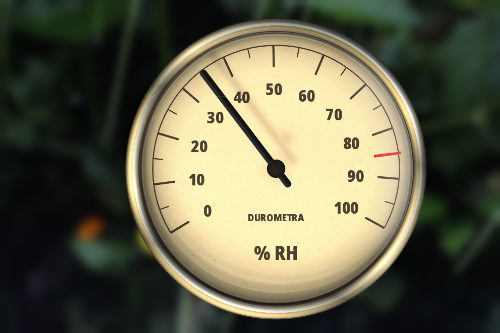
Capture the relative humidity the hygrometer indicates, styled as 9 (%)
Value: 35 (%)
